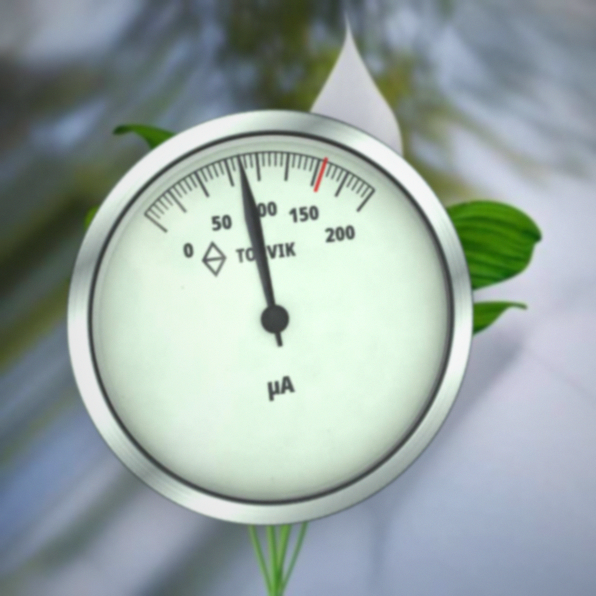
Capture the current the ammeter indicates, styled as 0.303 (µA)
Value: 85 (µA)
